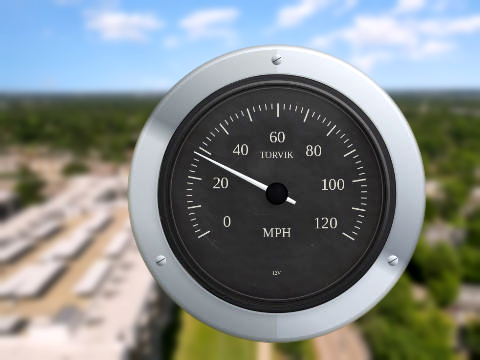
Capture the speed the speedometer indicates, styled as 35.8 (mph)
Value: 28 (mph)
